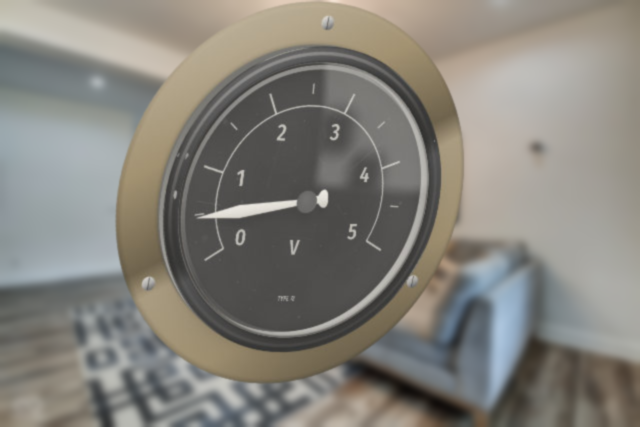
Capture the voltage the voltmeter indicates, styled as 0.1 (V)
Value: 0.5 (V)
